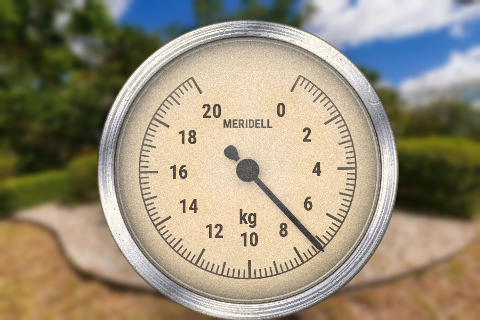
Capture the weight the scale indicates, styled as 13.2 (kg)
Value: 7.2 (kg)
